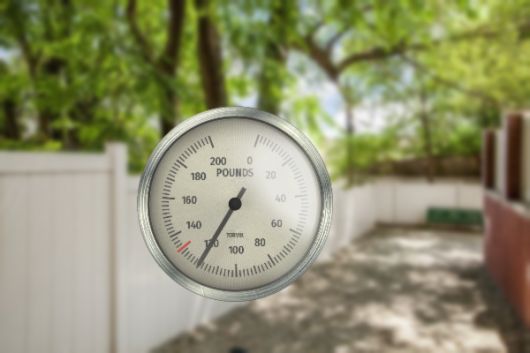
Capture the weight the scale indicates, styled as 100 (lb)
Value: 120 (lb)
